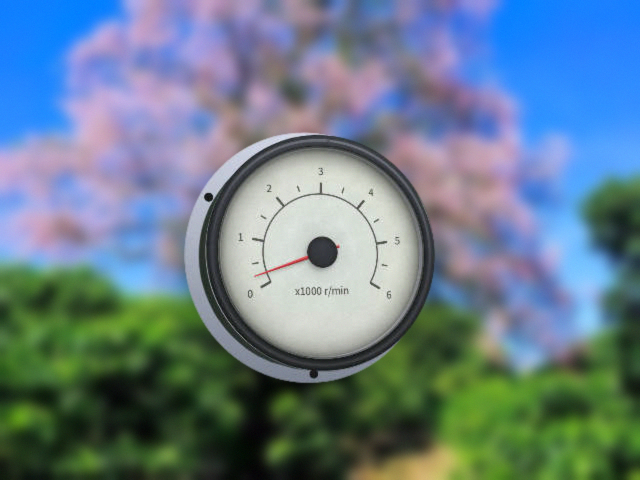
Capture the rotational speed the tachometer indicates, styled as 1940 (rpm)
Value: 250 (rpm)
